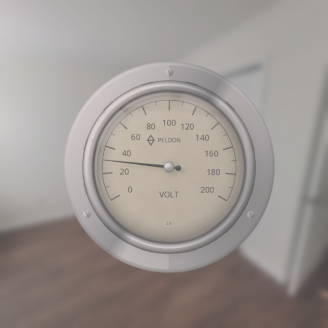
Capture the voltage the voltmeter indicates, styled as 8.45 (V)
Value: 30 (V)
